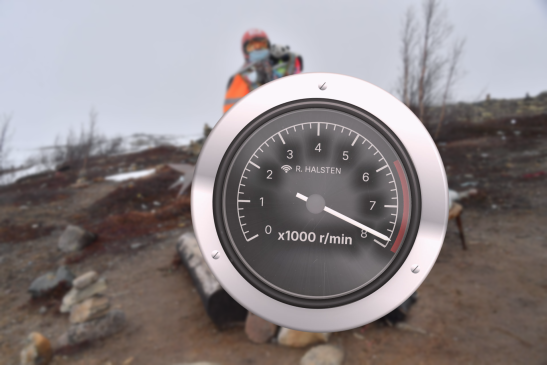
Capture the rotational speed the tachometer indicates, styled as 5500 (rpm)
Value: 7800 (rpm)
